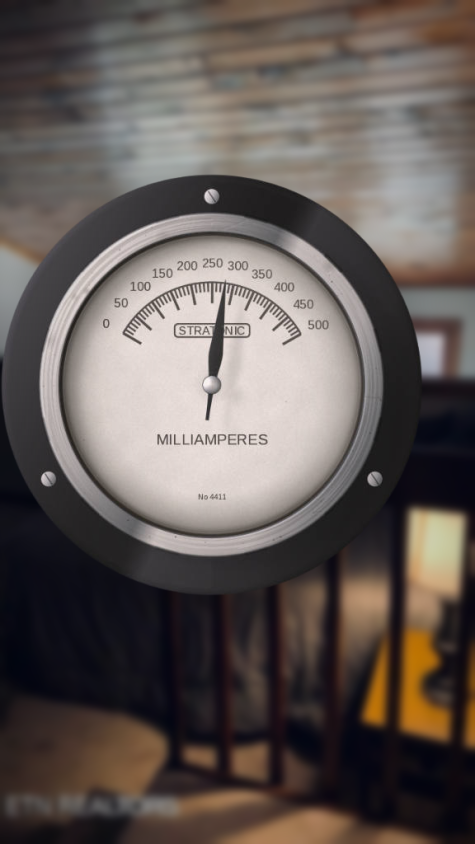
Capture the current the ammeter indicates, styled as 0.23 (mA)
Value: 280 (mA)
